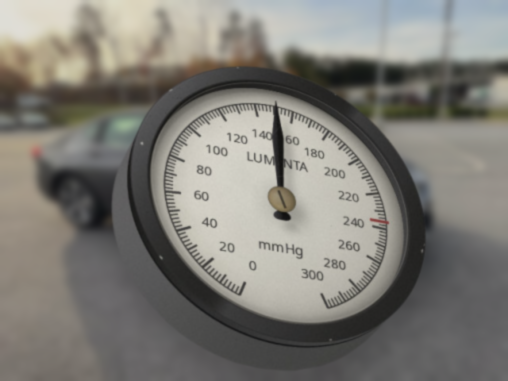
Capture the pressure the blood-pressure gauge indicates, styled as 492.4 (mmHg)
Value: 150 (mmHg)
